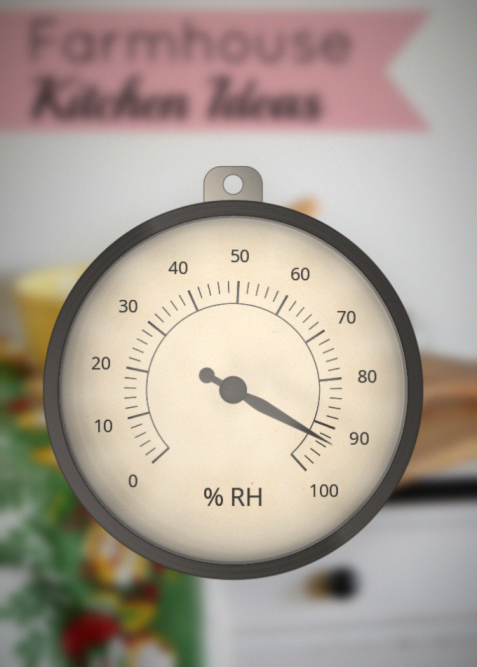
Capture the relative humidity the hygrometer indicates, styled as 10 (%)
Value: 93 (%)
